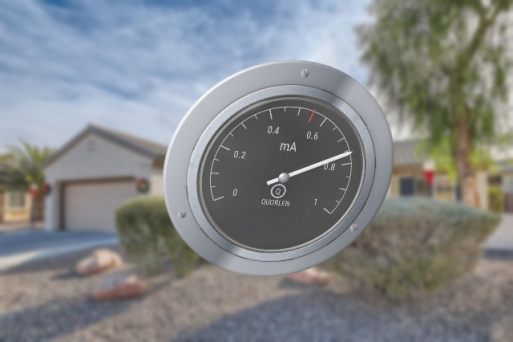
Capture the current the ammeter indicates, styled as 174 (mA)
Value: 0.75 (mA)
